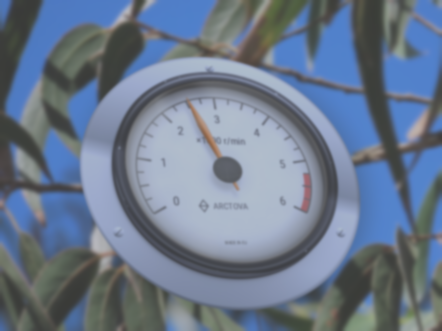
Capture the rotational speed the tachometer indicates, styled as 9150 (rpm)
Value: 2500 (rpm)
